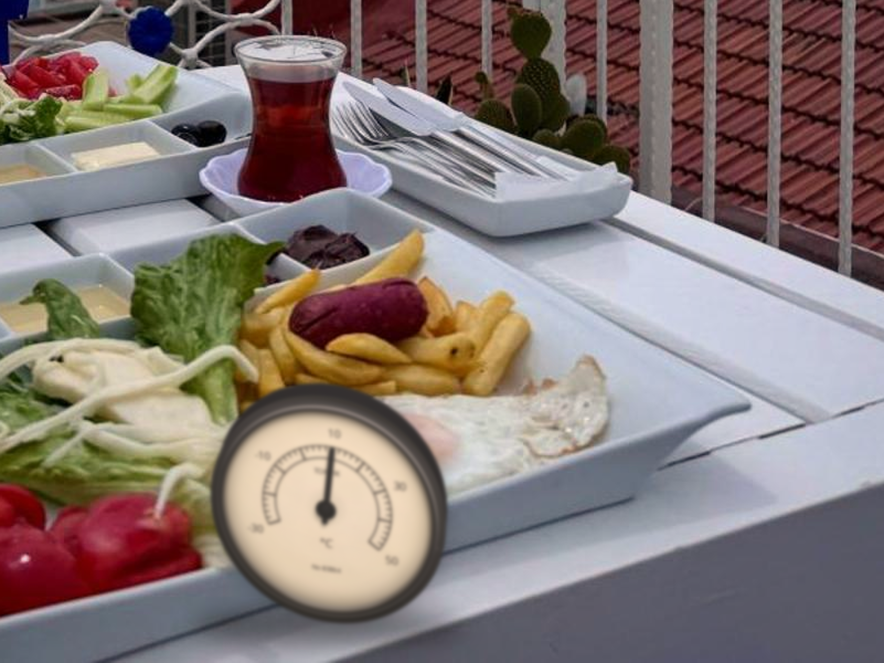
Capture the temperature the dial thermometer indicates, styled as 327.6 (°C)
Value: 10 (°C)
